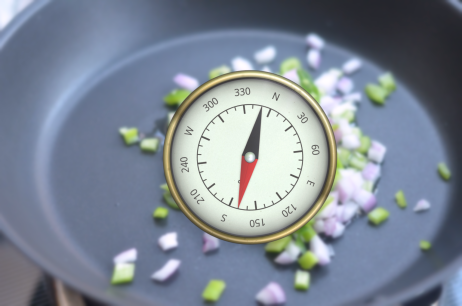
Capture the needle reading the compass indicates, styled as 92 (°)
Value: 170 (°)
